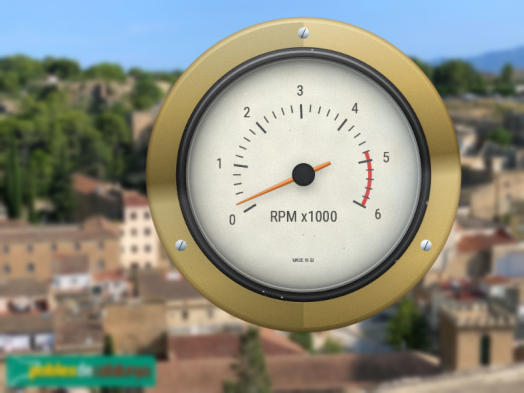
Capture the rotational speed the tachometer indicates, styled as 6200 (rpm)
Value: 200 (rpm)
